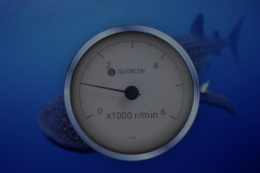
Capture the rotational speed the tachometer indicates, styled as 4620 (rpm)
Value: 1000 (rpm)
